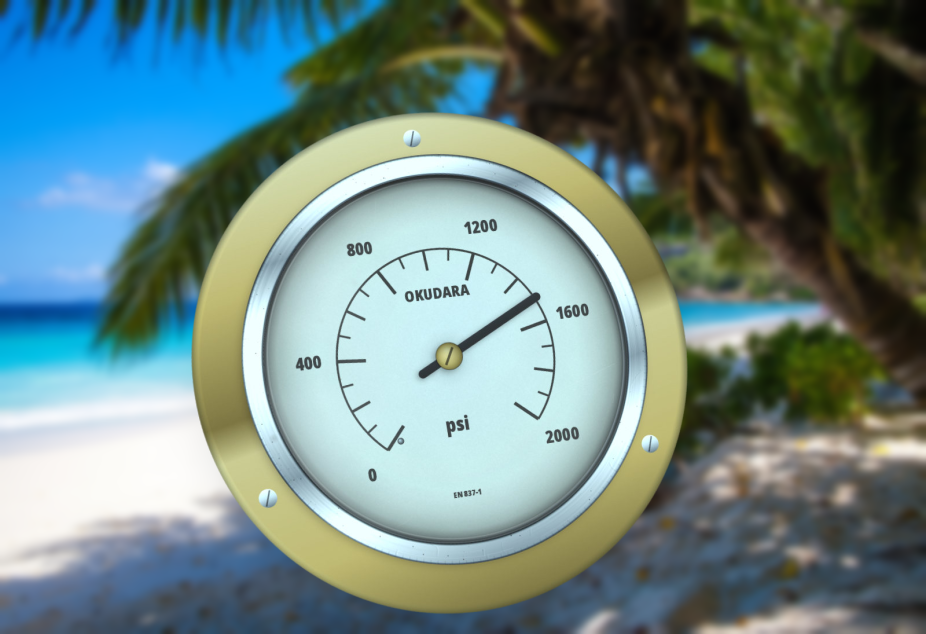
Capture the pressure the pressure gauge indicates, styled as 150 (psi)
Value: 1500 (psi)
